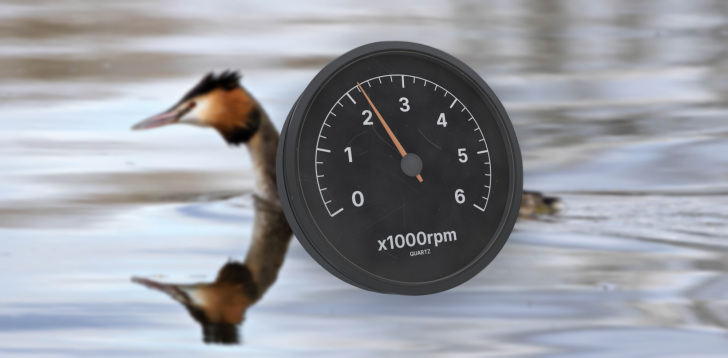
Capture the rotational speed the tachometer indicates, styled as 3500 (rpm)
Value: 2200 (rpm)
